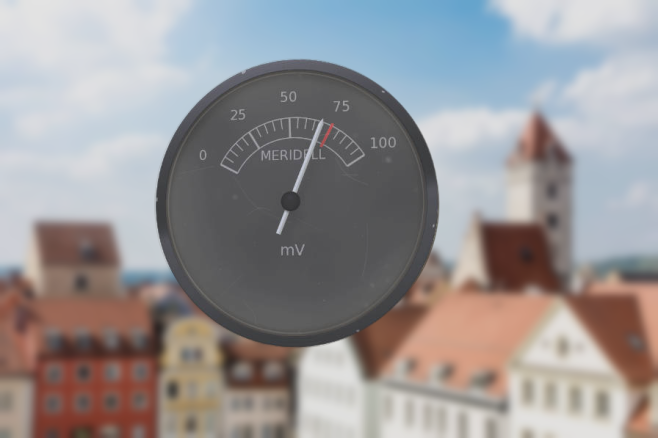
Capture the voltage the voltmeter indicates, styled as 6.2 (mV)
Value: 70 (mV)
